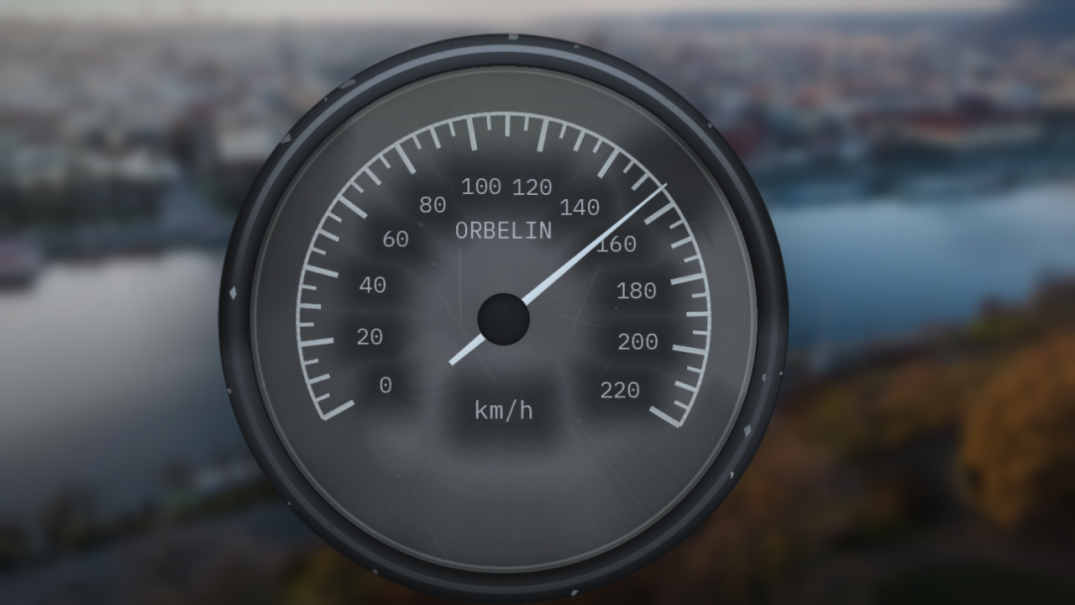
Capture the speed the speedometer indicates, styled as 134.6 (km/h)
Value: 155 (km/h)
